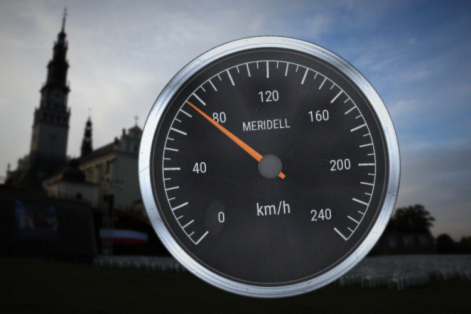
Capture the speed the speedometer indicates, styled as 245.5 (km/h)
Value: 75 (km/h)
